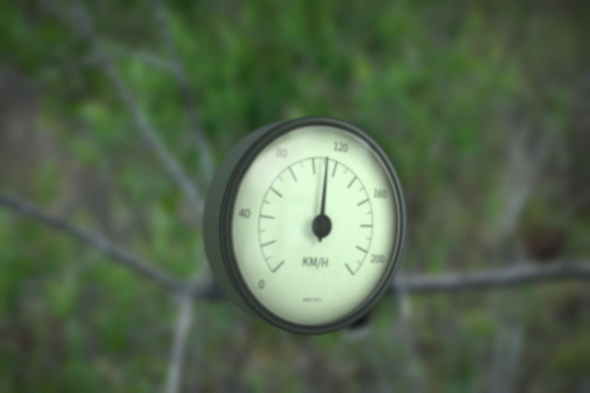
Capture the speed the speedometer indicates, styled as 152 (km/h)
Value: 110 (km/h)
